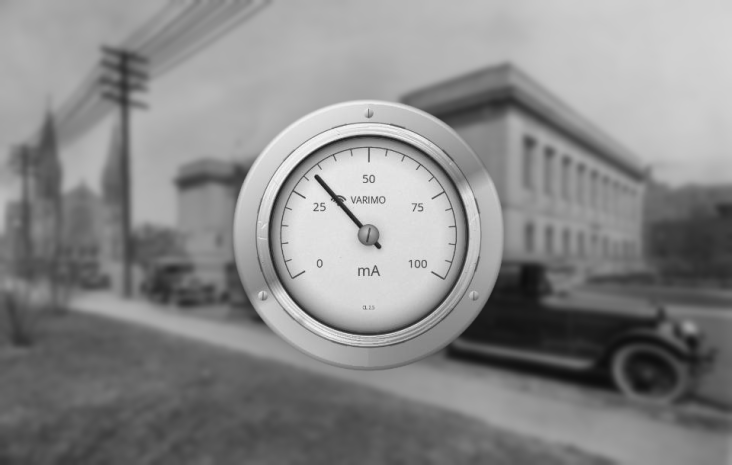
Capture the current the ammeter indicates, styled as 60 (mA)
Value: 32.5 (mA)
